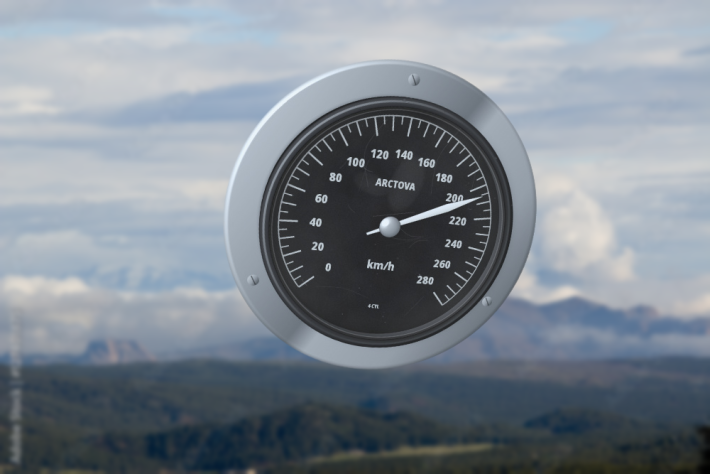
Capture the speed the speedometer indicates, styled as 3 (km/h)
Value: 205 (km/h)
